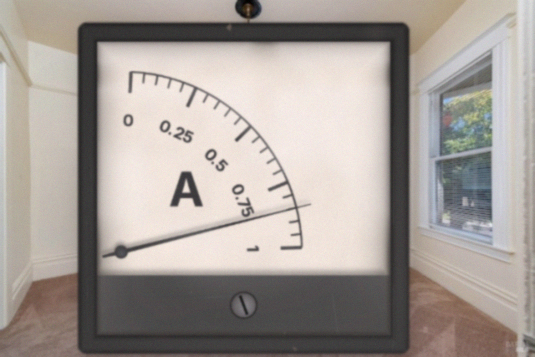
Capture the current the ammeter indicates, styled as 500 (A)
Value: 0.85 (A)
